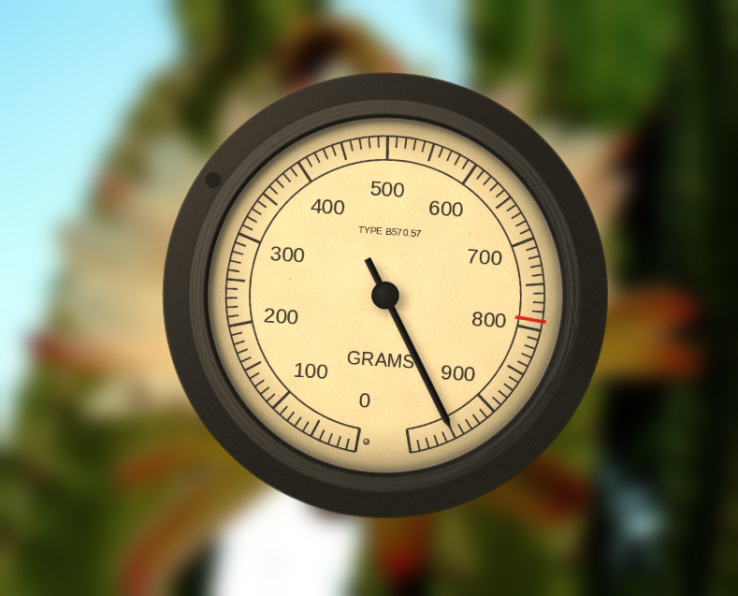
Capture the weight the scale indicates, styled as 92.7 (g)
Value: 950 (g)
